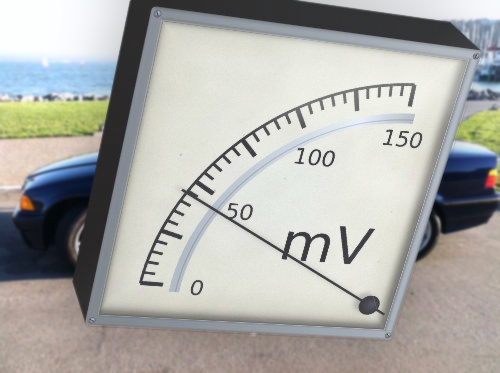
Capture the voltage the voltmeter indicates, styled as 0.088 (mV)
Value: 45 (mV)
